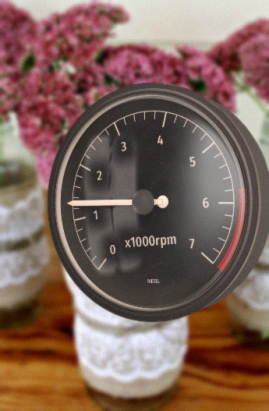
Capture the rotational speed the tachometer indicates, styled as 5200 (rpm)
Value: 1300 (rpm)
